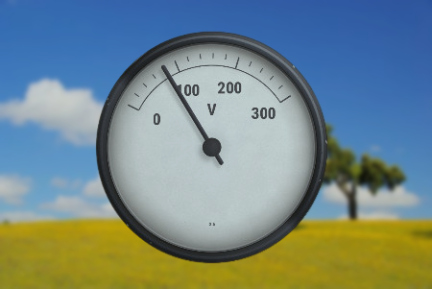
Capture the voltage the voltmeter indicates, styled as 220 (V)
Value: 80 (V)
